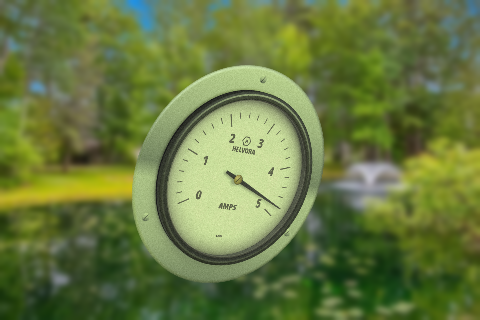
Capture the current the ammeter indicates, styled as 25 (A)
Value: 4.8 (A)
